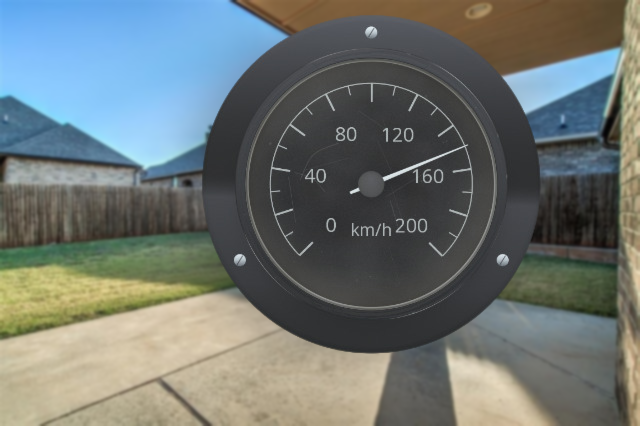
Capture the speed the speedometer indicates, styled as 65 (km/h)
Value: 150 (km/h)
